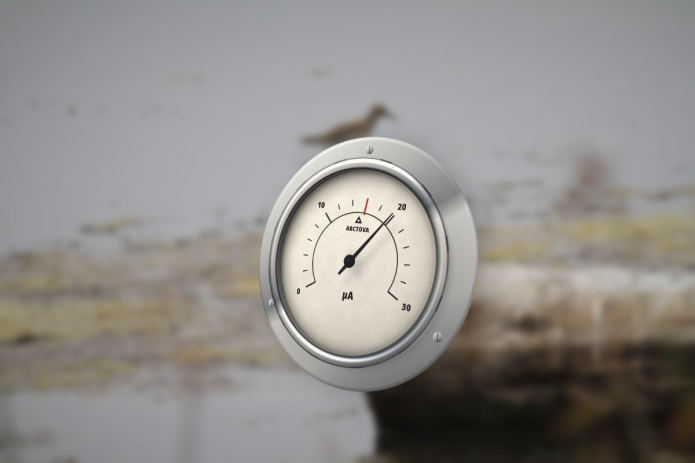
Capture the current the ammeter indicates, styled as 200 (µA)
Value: 20 (µA)
